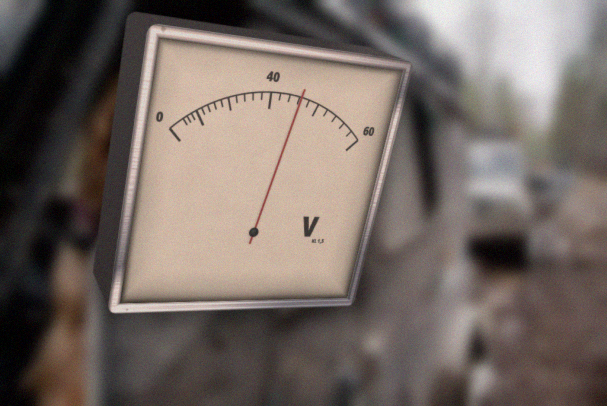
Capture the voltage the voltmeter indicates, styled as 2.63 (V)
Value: 46 (V)
